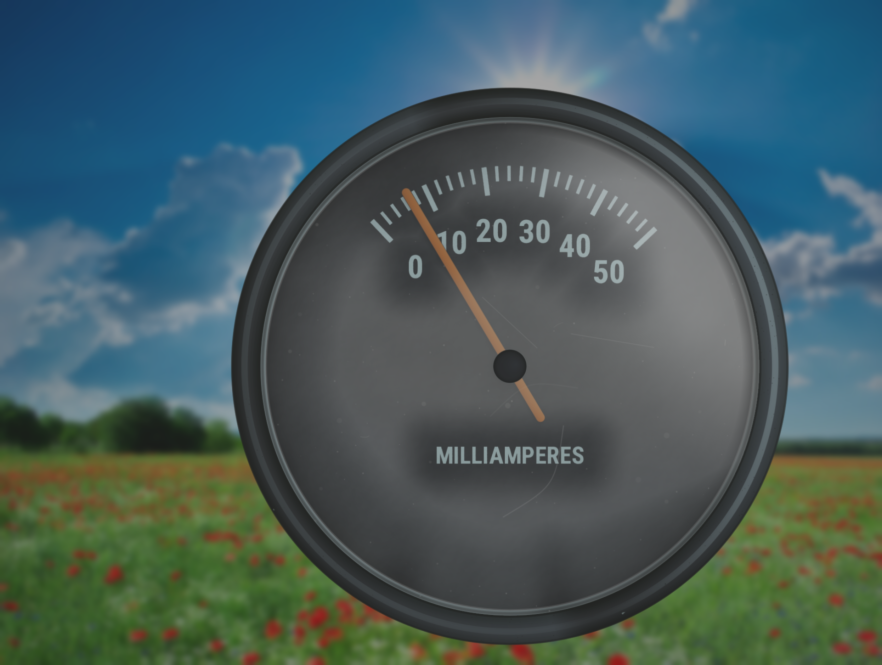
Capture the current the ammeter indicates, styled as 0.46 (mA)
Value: 7 (mA)
